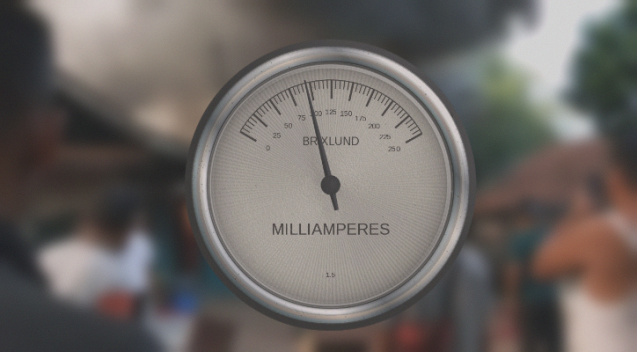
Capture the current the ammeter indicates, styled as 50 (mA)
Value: 95 (mA)
